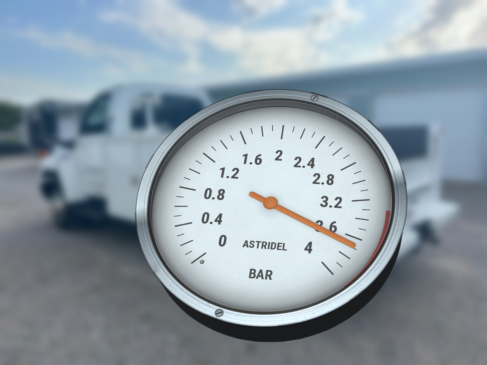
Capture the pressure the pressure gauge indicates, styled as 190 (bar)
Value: 3.7 (bar)
